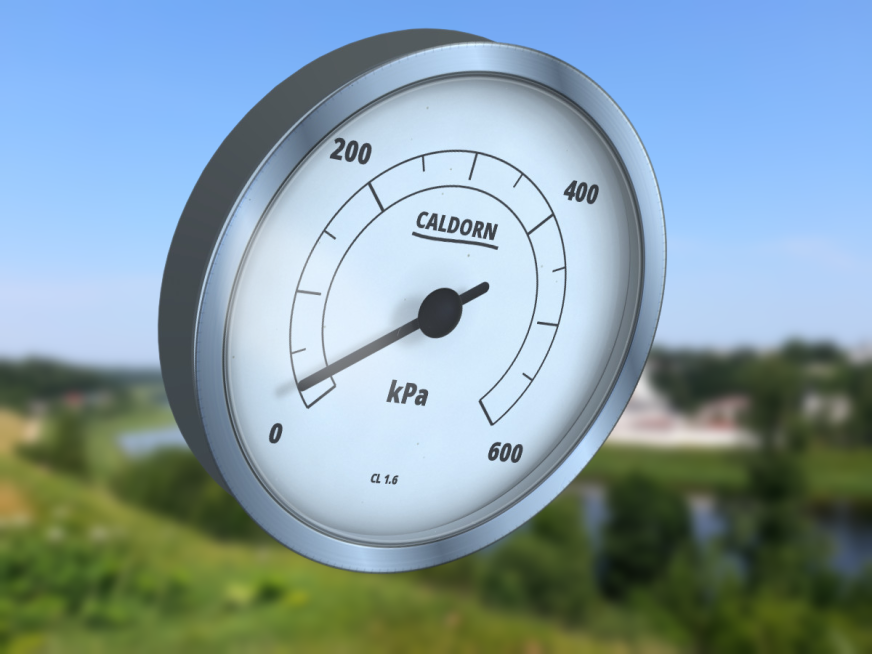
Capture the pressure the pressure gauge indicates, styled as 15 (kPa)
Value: 25 (kPa)
